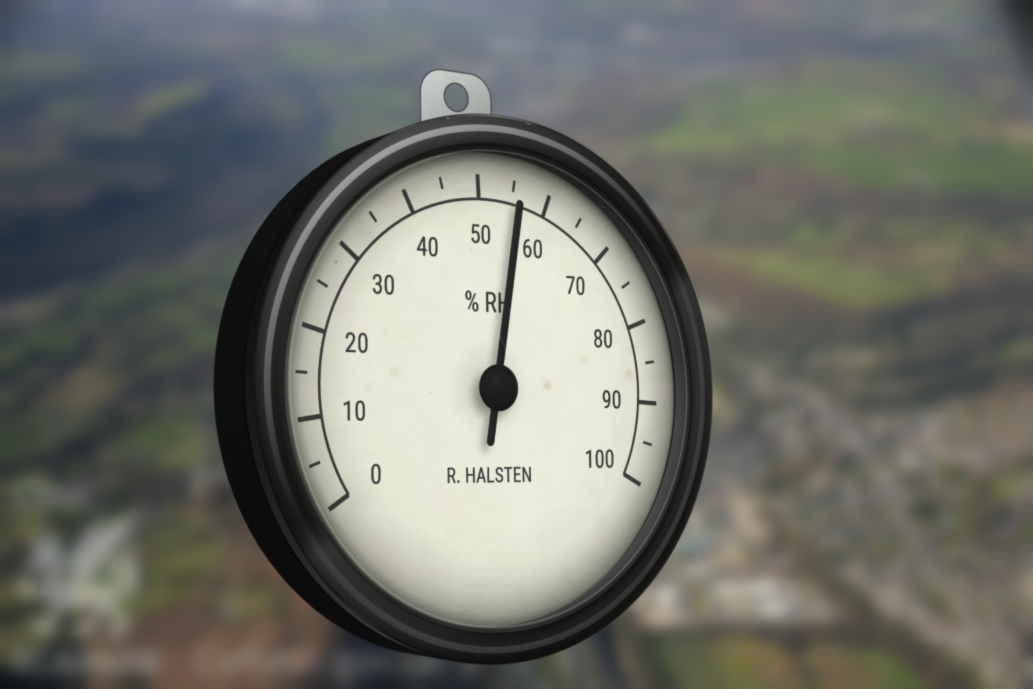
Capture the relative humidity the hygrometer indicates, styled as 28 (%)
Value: 55 (%)
